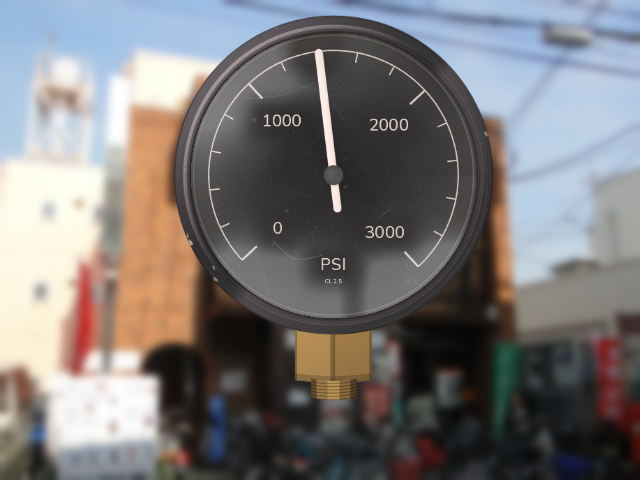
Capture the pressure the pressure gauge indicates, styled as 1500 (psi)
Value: 1400 (psi)
